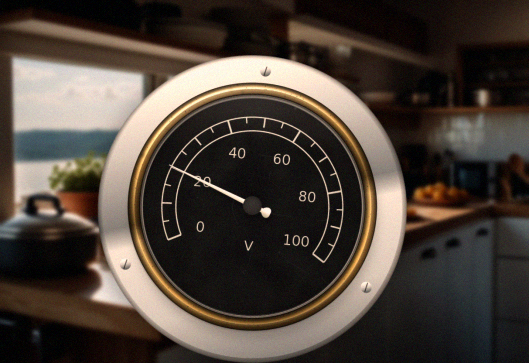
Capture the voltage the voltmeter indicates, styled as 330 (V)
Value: 20 (V)
